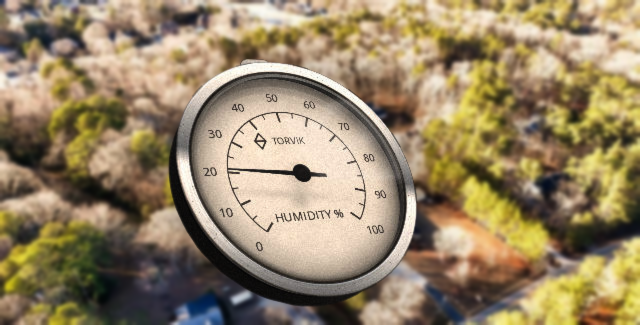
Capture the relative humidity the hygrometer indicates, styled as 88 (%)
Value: 20 (%)
